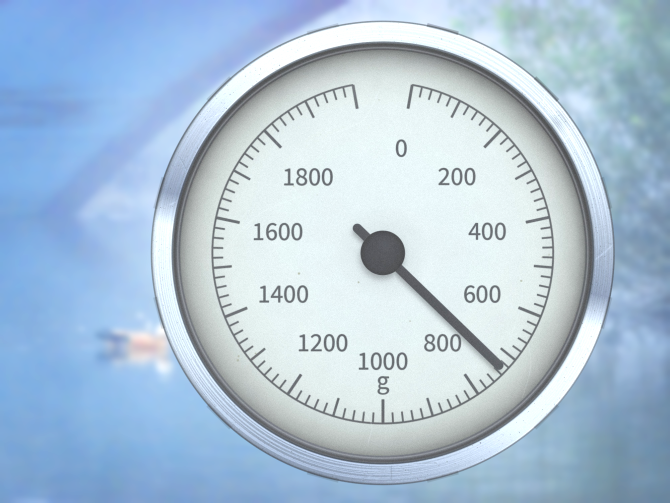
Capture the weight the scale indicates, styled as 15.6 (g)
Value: 730 (g)
